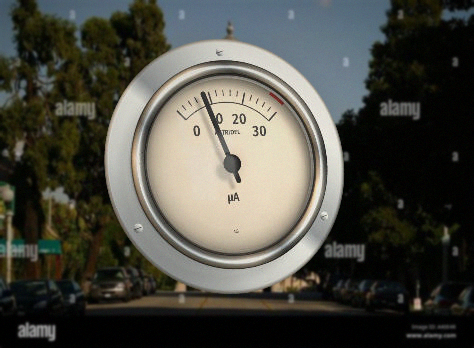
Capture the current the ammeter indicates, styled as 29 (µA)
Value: 8 (µA)
